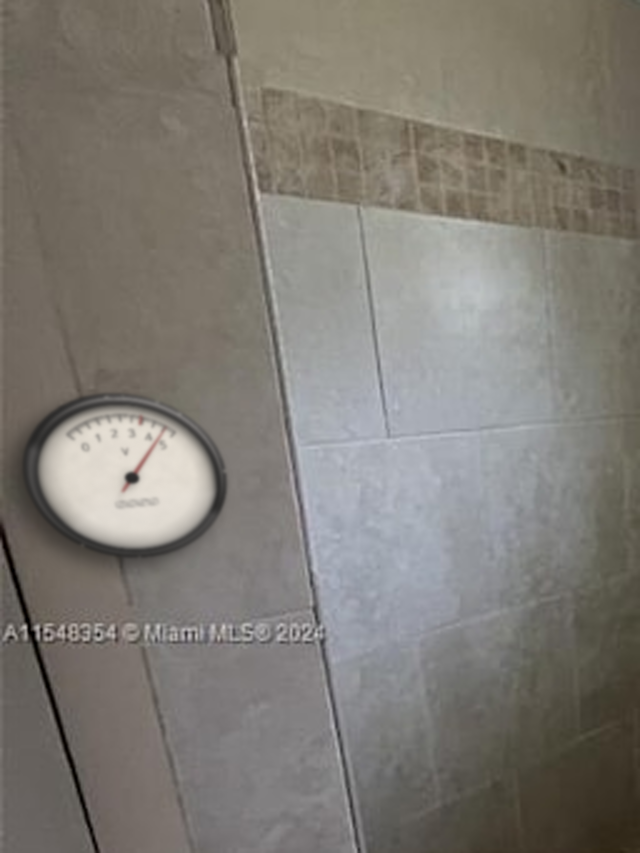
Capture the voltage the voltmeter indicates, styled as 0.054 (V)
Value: 4.5 (V)
